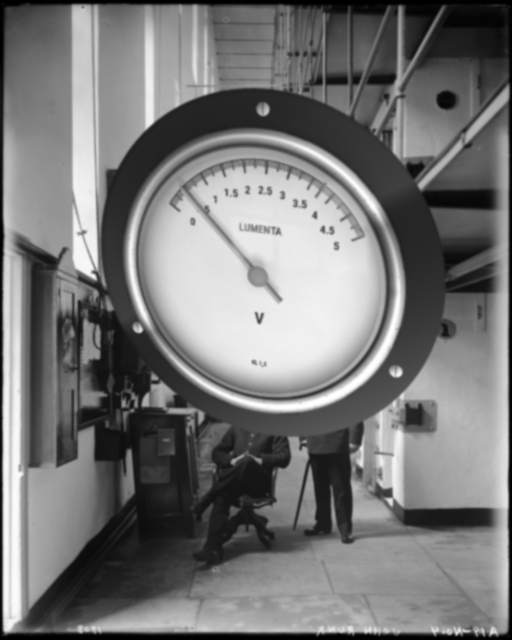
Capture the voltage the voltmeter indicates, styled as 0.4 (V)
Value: 0.5 (V)
